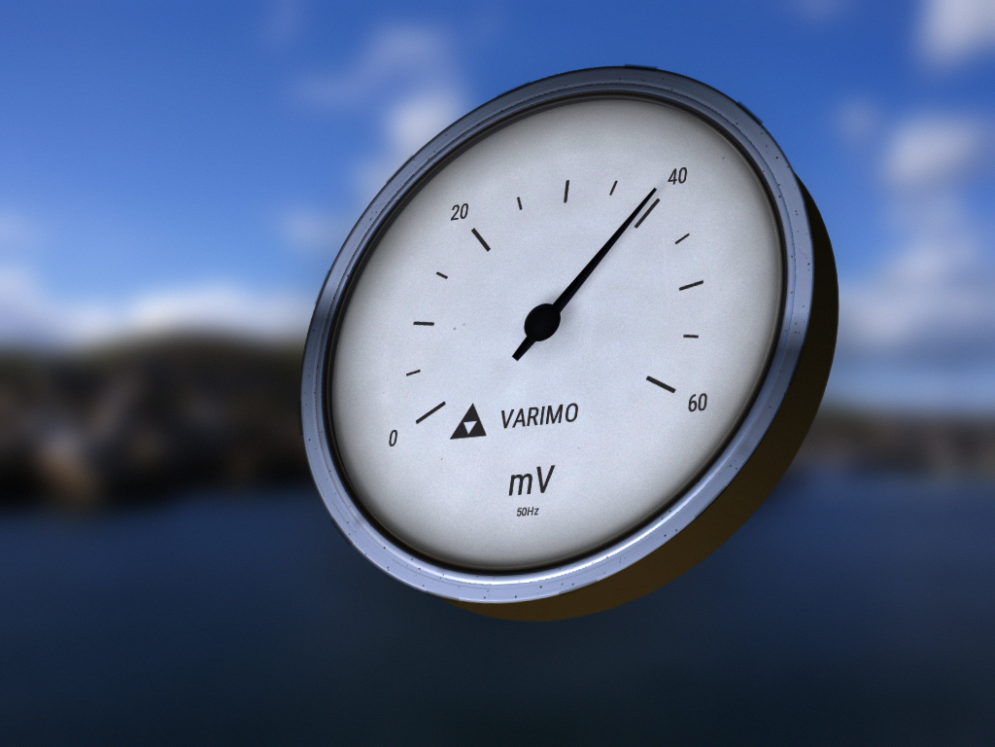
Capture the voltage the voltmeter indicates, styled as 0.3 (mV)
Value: 40 (mV)
